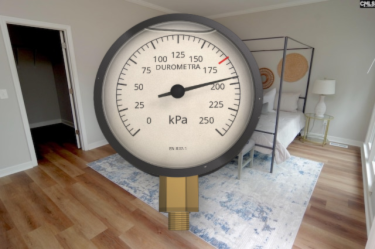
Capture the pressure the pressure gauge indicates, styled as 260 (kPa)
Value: 195 (kPa)
